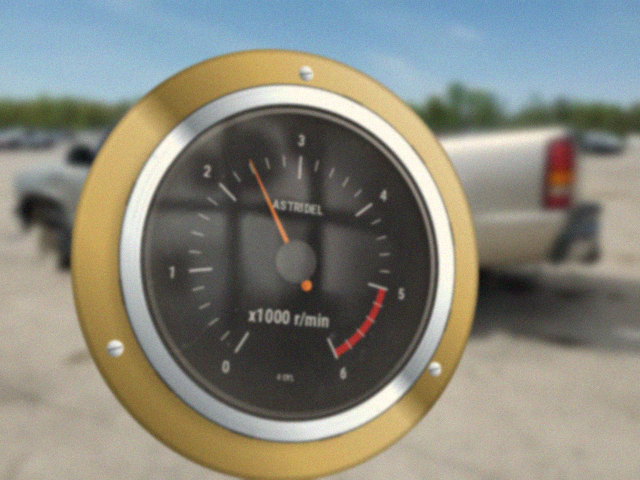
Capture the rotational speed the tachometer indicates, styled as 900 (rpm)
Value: 2400 (rpm)
